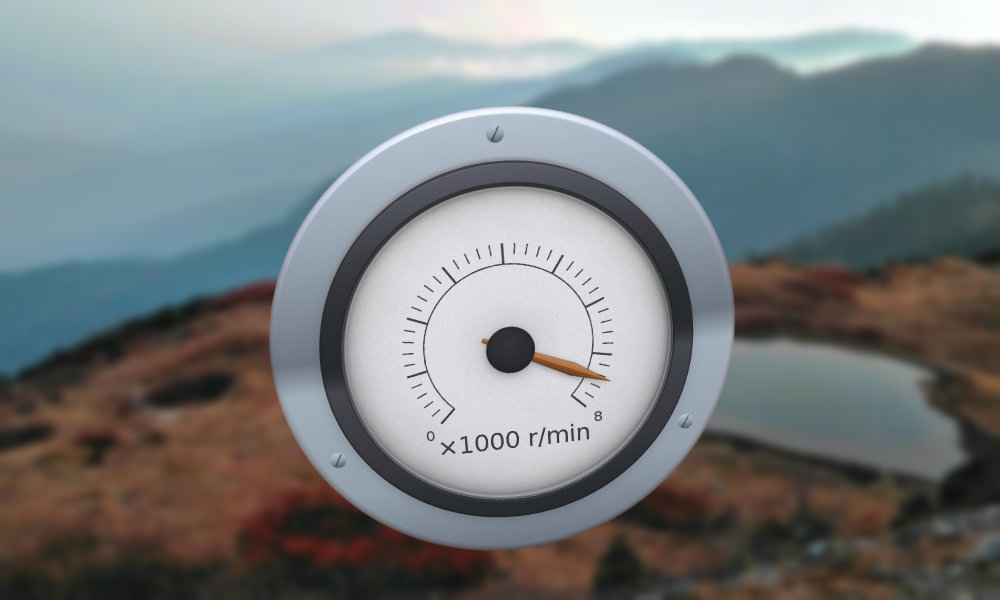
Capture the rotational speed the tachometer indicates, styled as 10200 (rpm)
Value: 7400 (rpm)
